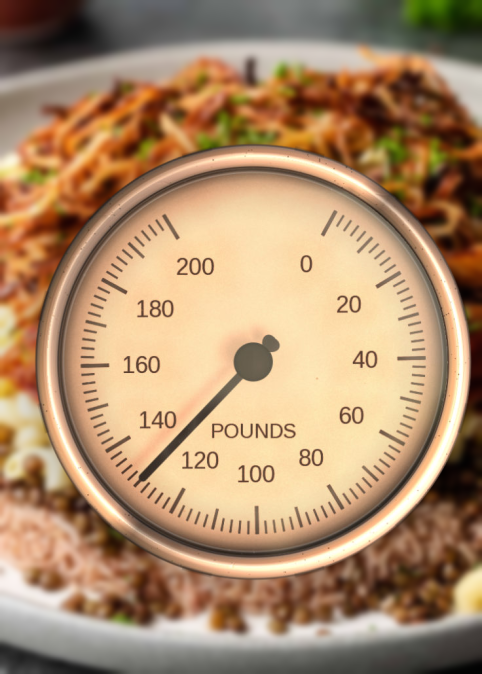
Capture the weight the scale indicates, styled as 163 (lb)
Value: 130 (lb)
